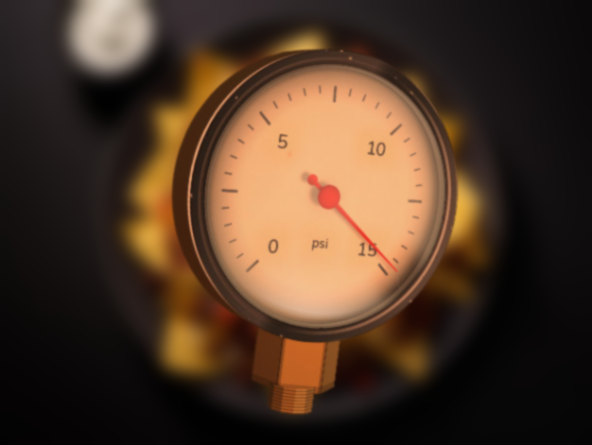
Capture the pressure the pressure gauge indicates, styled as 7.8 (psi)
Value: 14.75 (psi)
